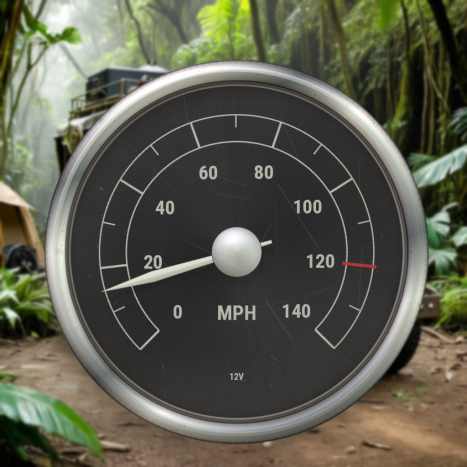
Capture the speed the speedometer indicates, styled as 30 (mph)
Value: 15 (mph)
